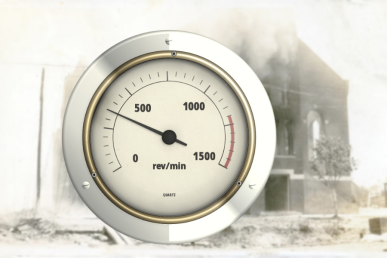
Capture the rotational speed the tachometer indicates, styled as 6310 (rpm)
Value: 350 (rpm)
